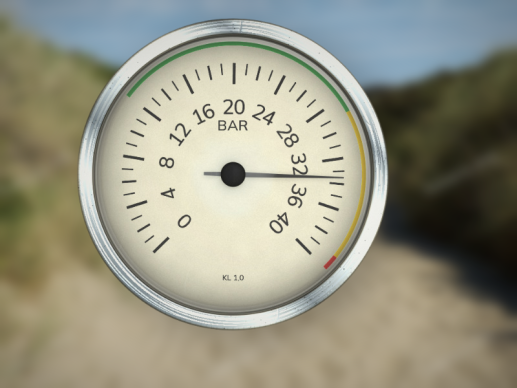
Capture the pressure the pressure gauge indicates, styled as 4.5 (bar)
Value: 33.5 (bar)
